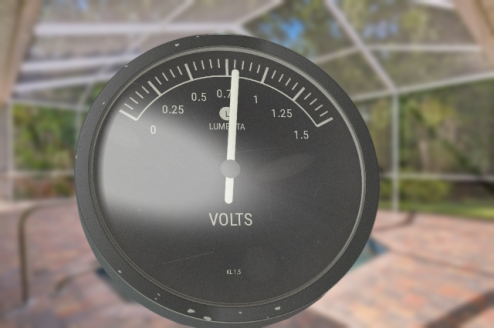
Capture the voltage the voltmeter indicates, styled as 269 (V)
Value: 0.8 (V)
